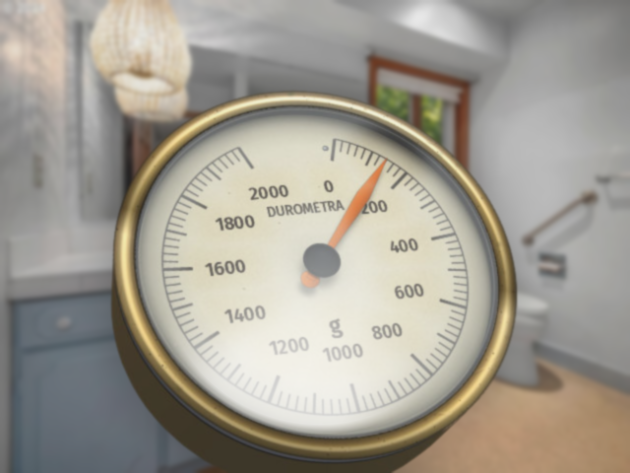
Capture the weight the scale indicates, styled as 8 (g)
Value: 140 (g)
